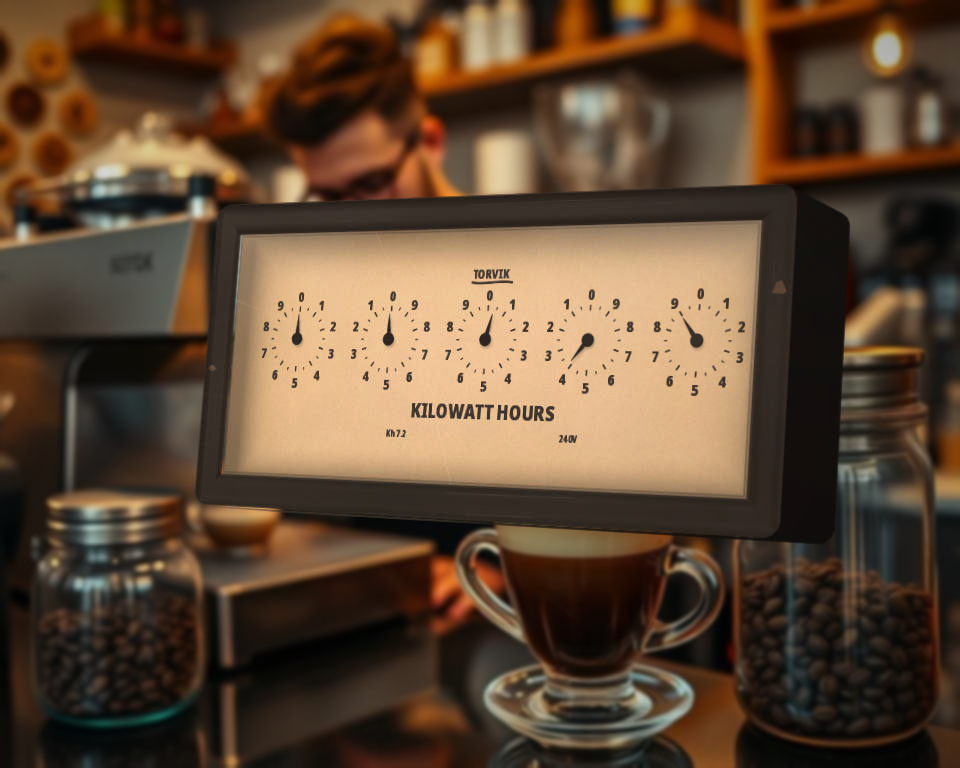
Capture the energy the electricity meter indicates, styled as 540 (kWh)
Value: 39 (kWh)
